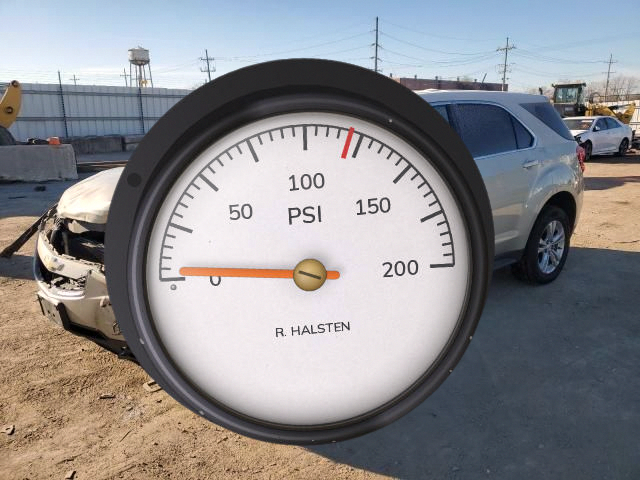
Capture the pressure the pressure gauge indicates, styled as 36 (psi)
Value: 5 (psi)
